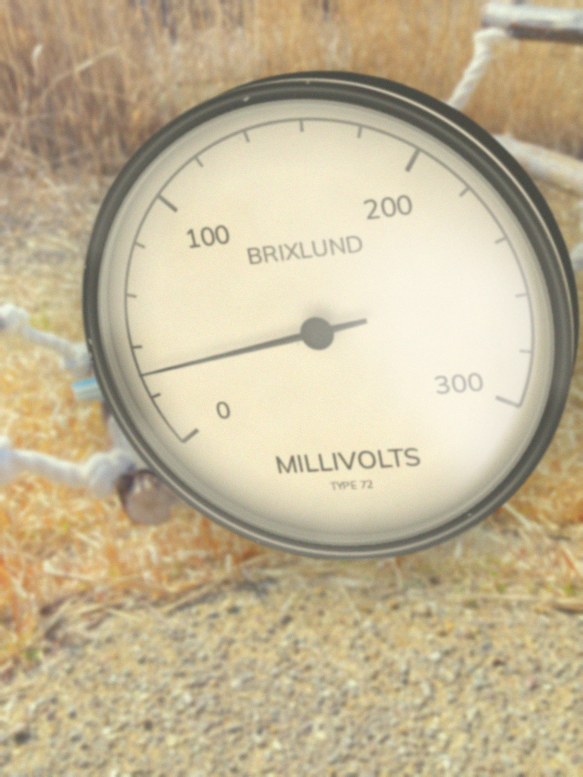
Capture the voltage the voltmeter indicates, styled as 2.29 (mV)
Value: 30 (mV)
